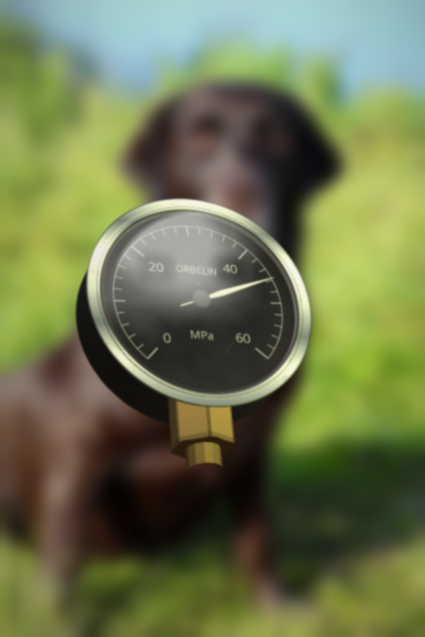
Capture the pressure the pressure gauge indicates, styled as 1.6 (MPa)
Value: 46 (MPa)
